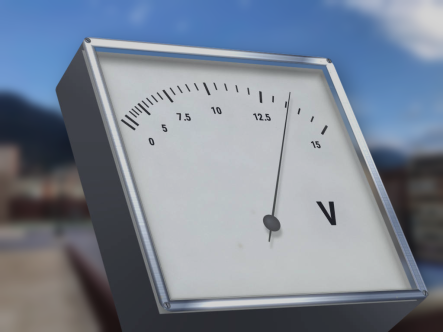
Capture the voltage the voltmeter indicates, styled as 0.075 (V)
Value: 13.5 (V)
